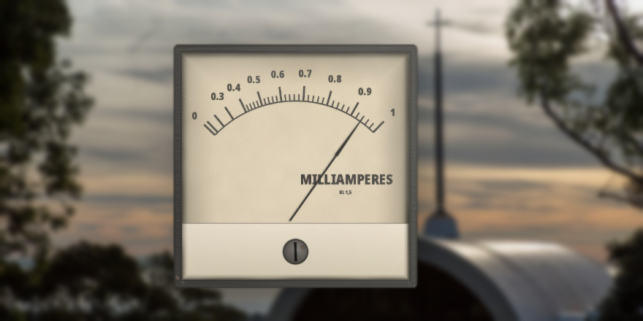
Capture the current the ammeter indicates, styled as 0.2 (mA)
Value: 0.94 (mA)
